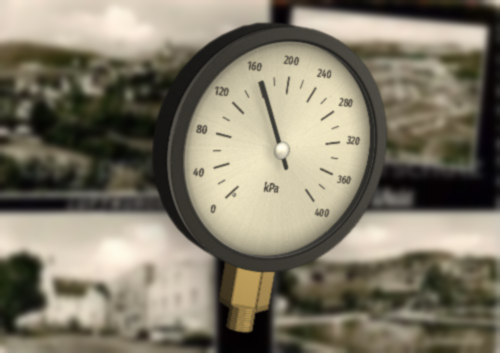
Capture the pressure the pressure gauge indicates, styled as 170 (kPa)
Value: 160 (kPa)
